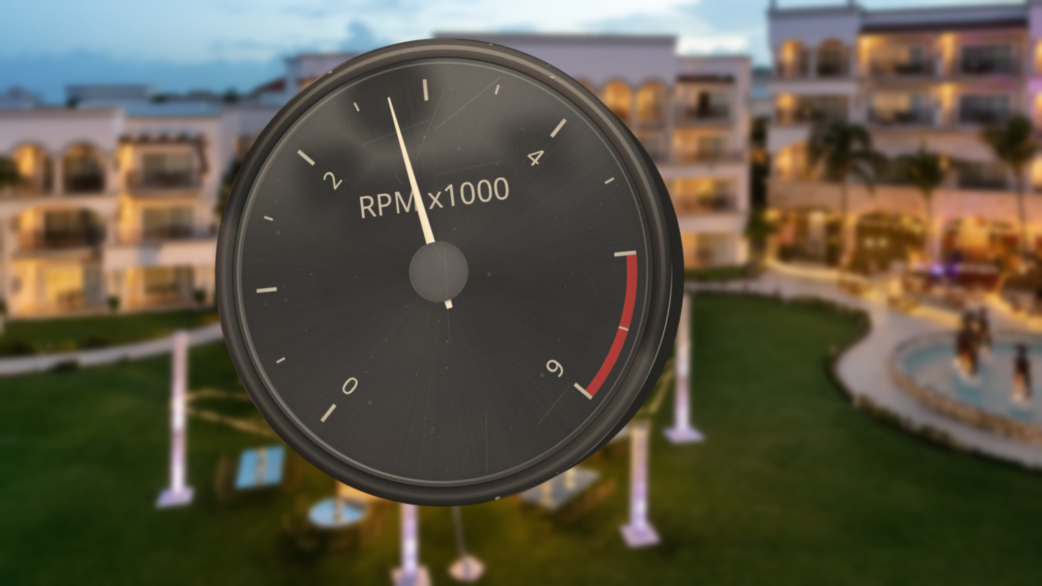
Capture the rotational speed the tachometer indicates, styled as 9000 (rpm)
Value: 2750 (rpm)
